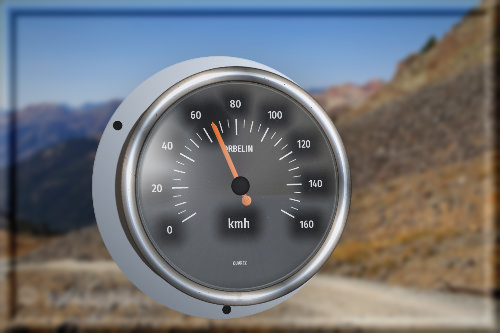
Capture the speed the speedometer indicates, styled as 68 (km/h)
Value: 65 (km/h)
